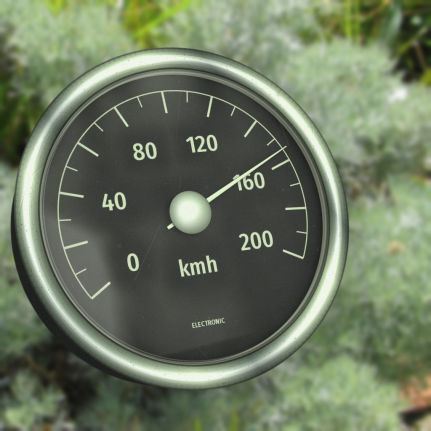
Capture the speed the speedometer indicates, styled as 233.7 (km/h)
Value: 155 (km/h)
